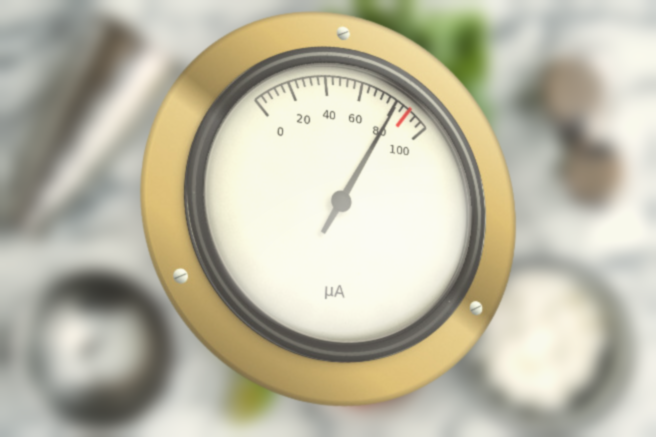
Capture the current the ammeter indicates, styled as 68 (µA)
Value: 80 (µA)
